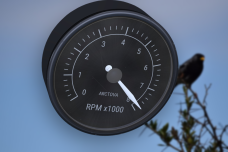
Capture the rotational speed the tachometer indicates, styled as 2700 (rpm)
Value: 7800 (rpm)
